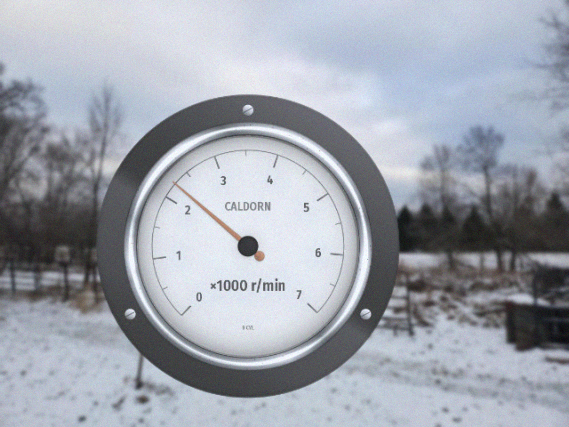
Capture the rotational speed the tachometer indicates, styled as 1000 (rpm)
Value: 2250 (rpm)
